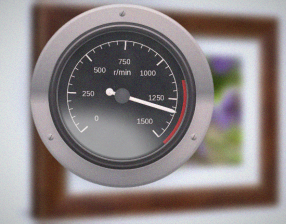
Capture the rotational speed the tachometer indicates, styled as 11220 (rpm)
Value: 1325 (rpm)
